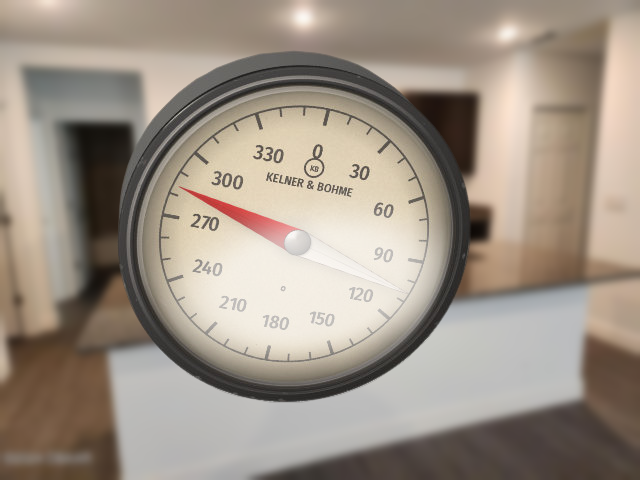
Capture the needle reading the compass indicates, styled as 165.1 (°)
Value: 285 (°)
